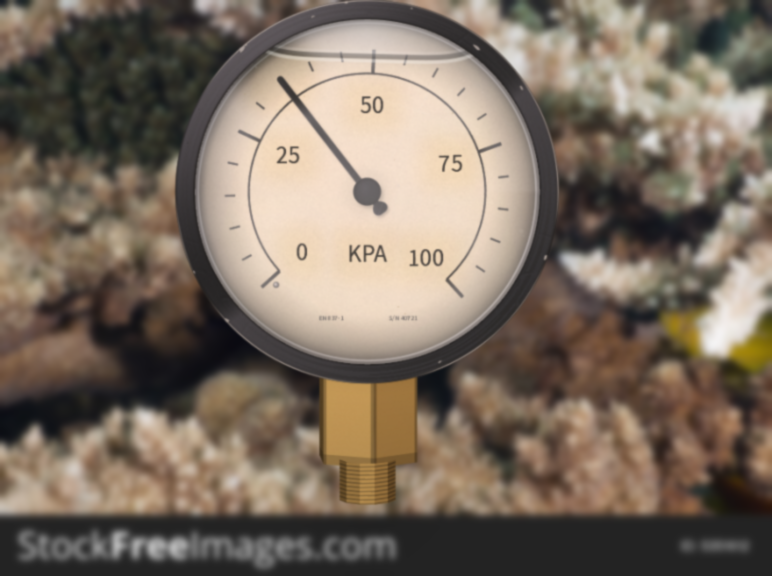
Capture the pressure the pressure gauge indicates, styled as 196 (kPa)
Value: 35 (kPa)
